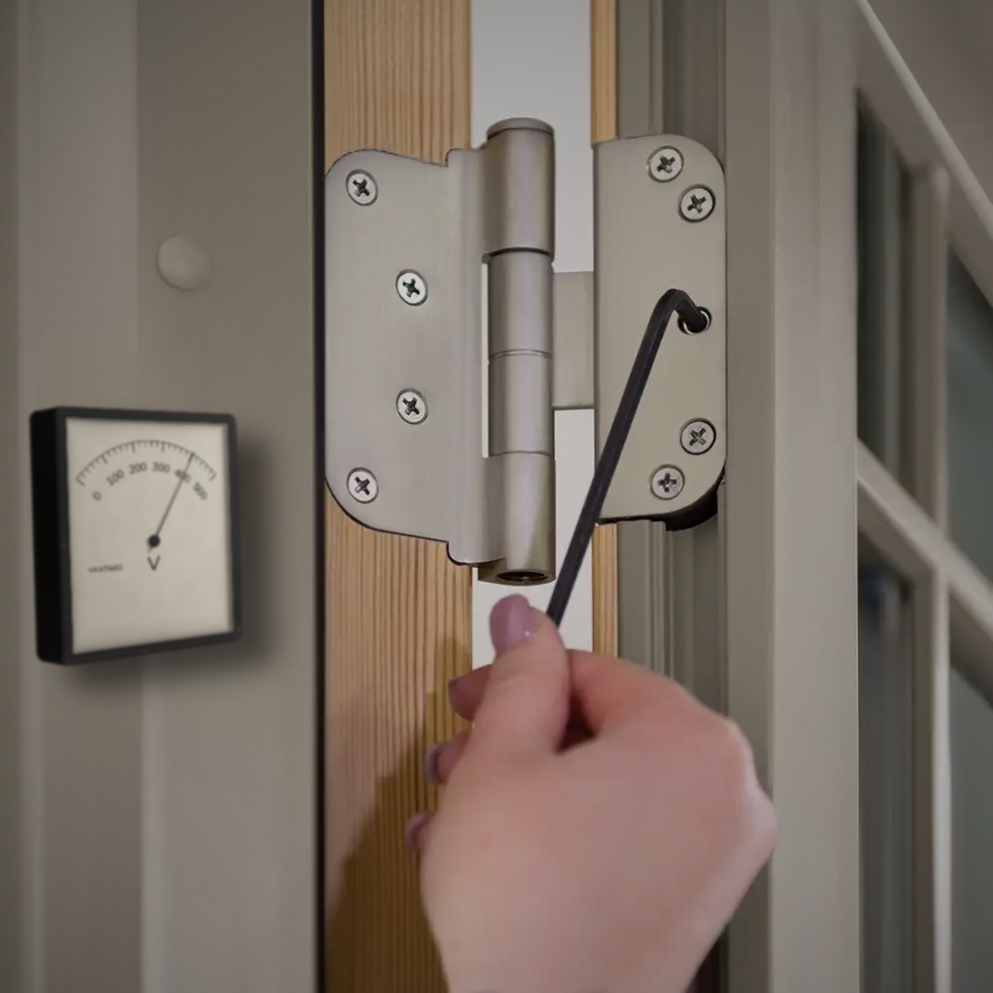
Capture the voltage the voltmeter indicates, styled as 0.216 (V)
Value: 400 (V)
